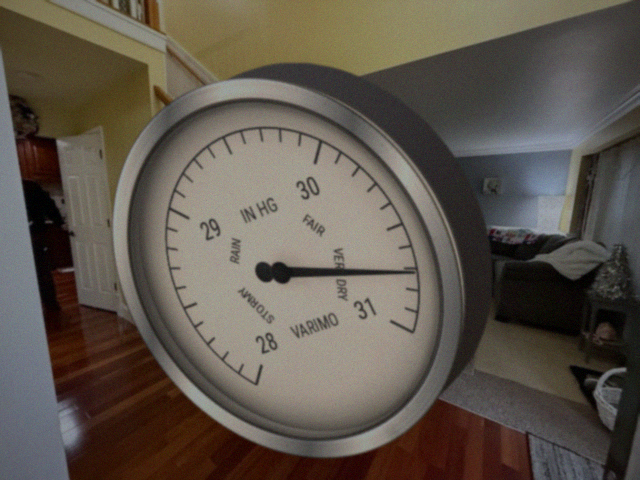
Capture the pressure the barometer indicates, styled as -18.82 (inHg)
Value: 30.7 (inHg)
